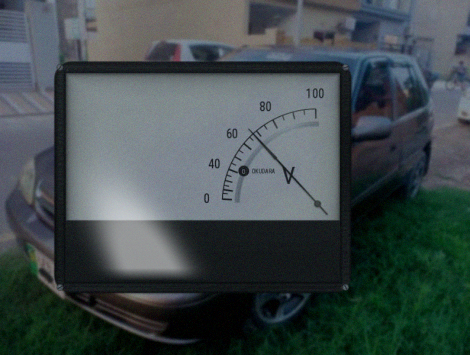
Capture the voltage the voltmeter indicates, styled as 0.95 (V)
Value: 67.5 (V)
